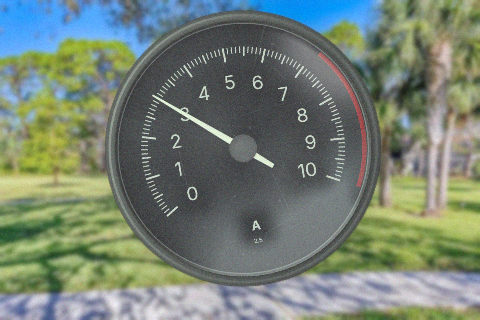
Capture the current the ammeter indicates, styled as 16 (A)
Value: 3 (A)
